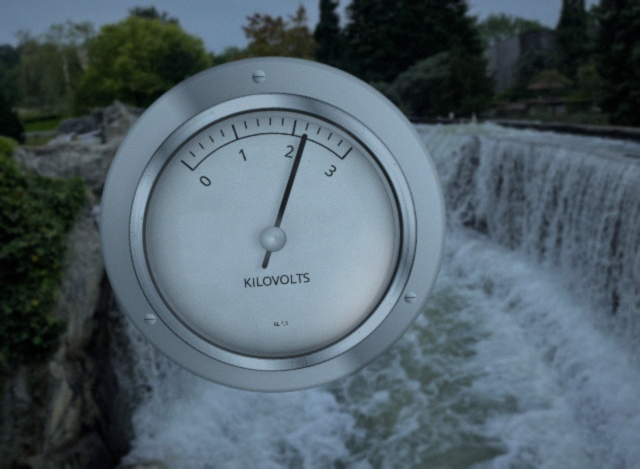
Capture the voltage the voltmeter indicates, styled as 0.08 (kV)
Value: 2.2 (kV)
